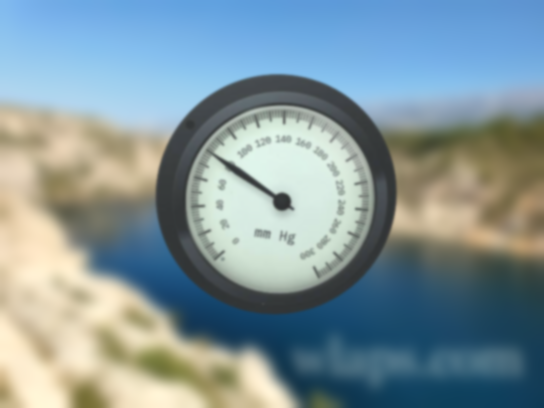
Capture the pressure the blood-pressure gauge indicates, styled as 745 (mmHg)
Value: 80 (mmHg)
